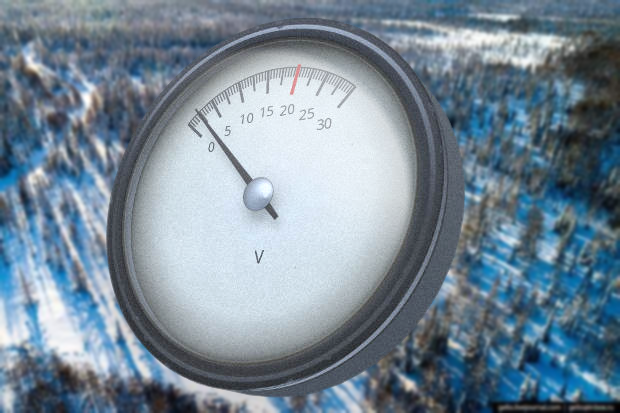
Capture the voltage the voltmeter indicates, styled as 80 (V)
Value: 2.5 (V)
